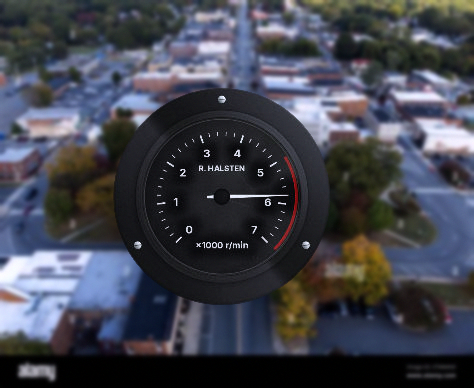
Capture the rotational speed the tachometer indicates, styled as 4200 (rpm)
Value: 5800 (rpm)
